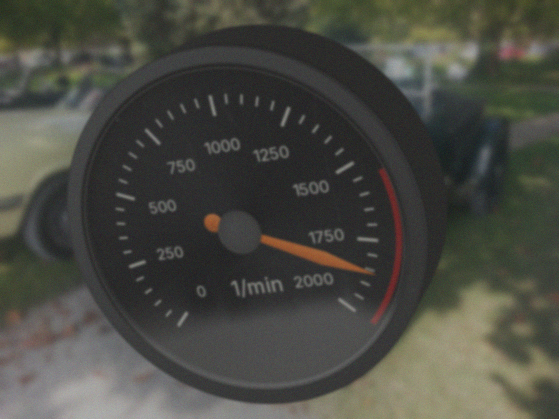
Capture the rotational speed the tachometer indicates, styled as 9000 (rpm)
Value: 1850 (rpm)
